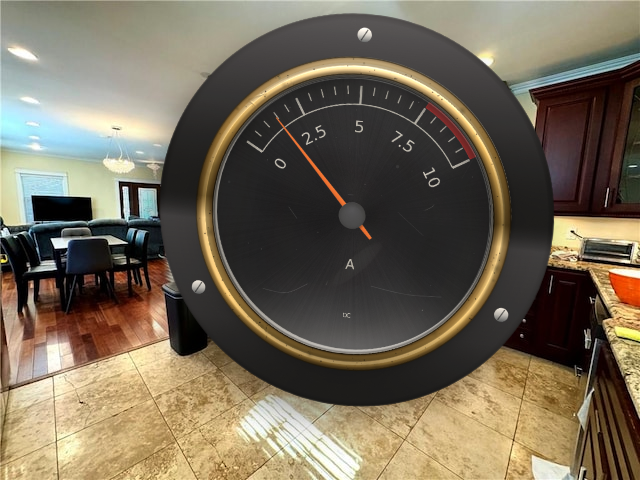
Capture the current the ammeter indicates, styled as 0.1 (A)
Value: 1.5 (A)
